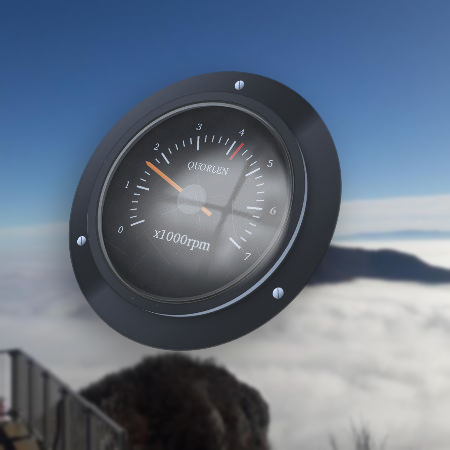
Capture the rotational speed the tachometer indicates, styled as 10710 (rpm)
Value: 1600 (rpm)
